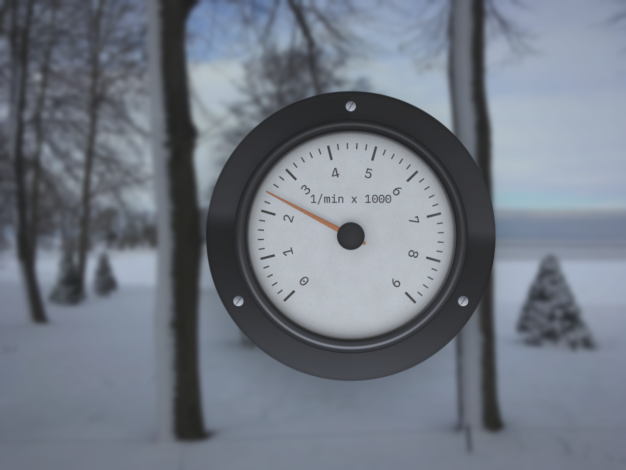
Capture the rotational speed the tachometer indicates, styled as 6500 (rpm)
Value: 2400 (rpm)
